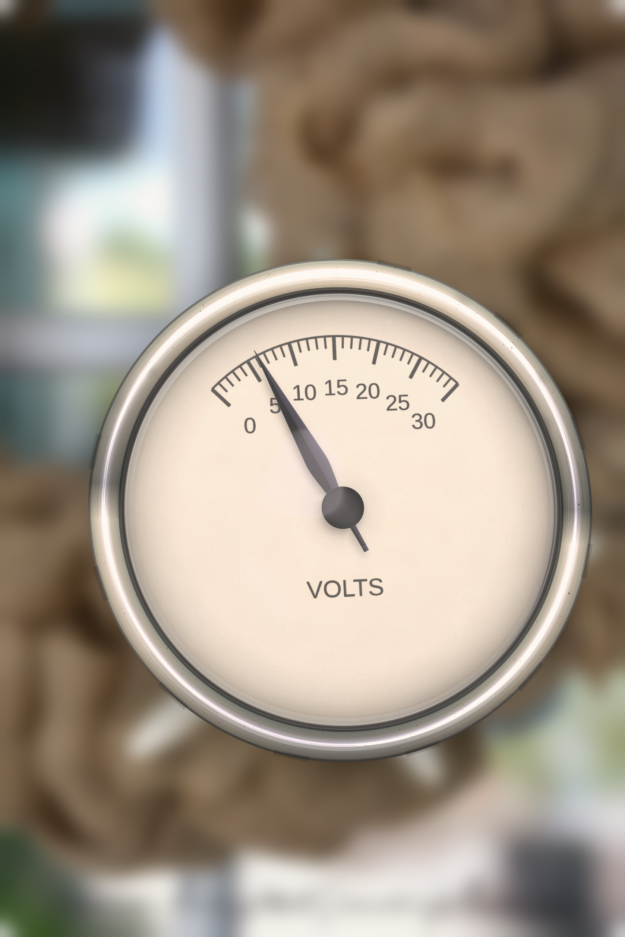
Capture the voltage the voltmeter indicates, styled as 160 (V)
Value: 6 (V)
